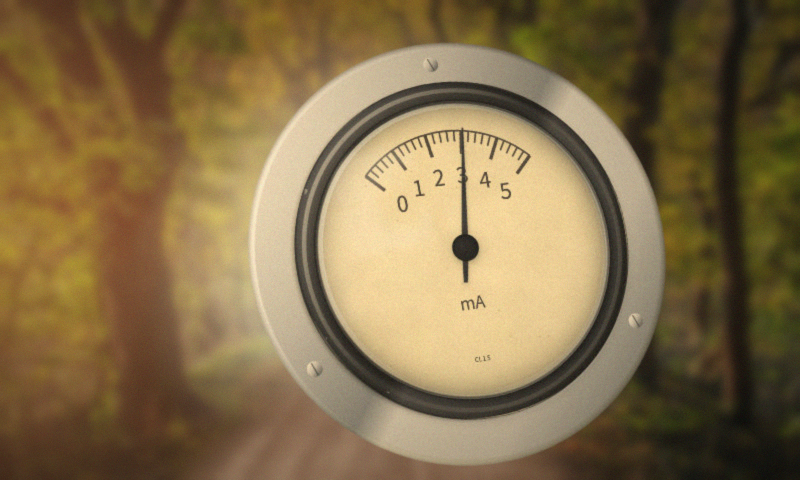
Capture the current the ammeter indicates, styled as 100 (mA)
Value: 3 (mA)
